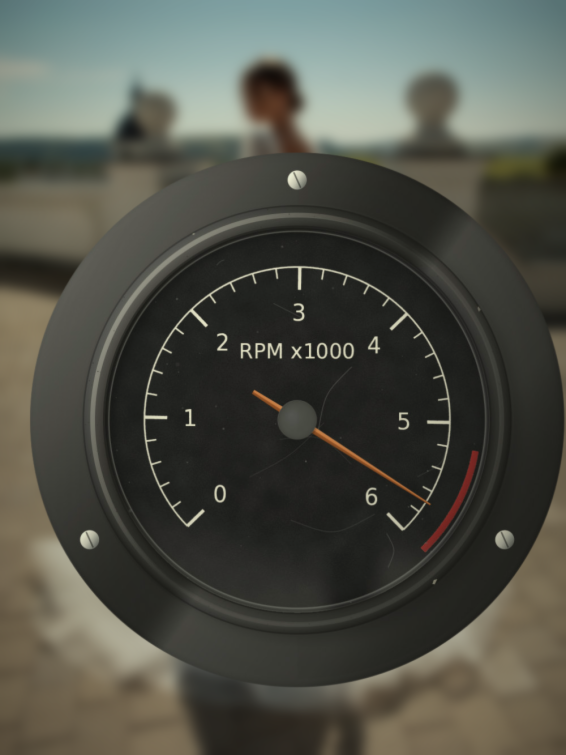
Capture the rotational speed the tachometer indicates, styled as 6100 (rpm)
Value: 5700 (rpm)
